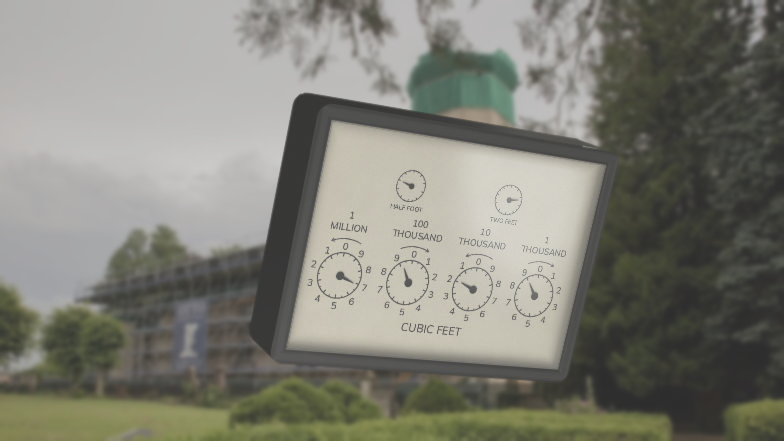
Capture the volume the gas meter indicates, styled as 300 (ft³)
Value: 691900 (ft³)
